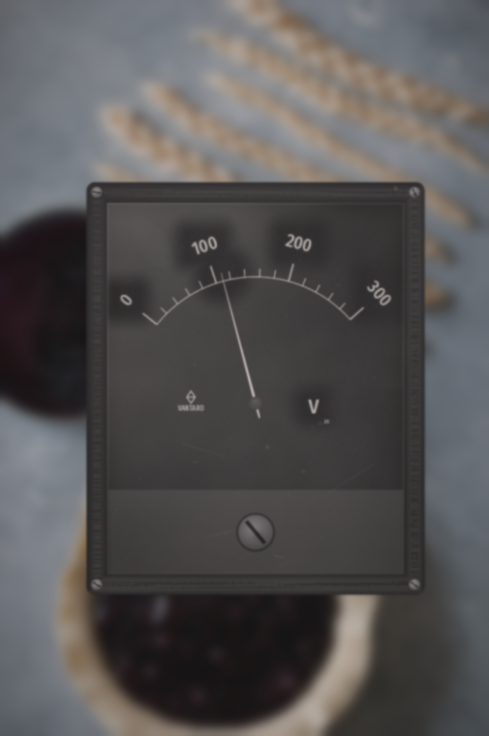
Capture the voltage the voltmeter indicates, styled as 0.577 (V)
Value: 110 (V)
